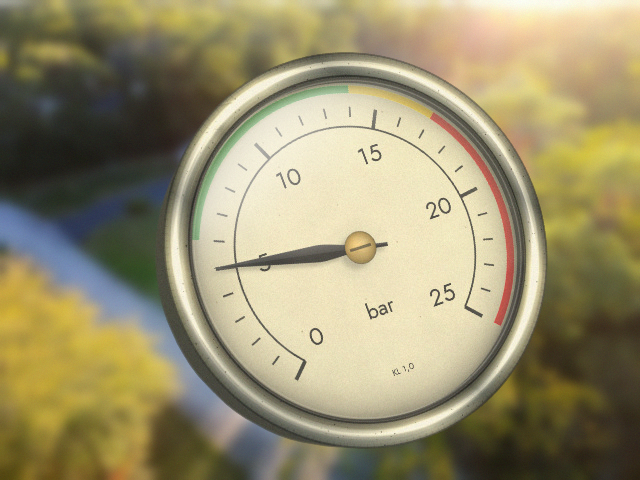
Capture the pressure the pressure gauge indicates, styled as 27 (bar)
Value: 5 (bar)
